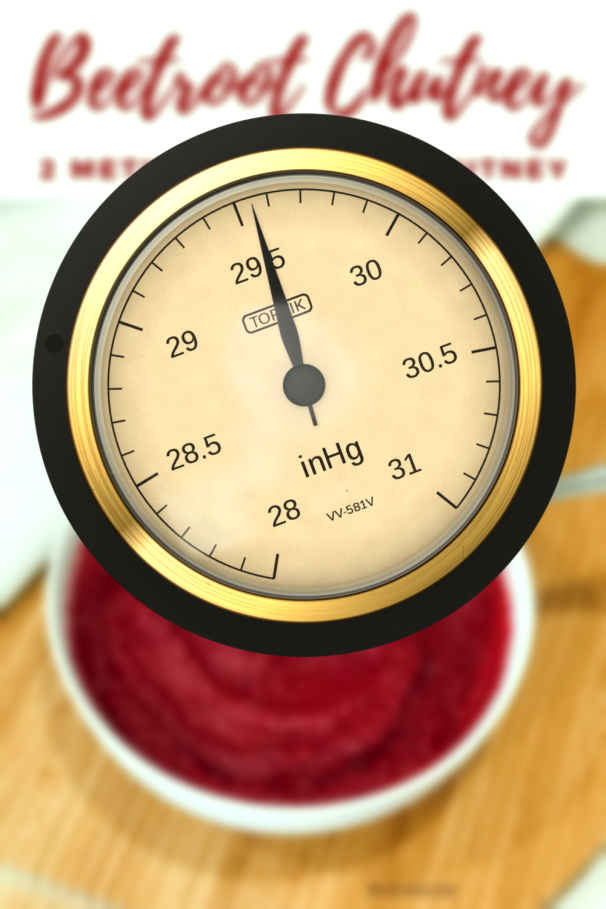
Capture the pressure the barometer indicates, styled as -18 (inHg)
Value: 29.55 (inHg)
